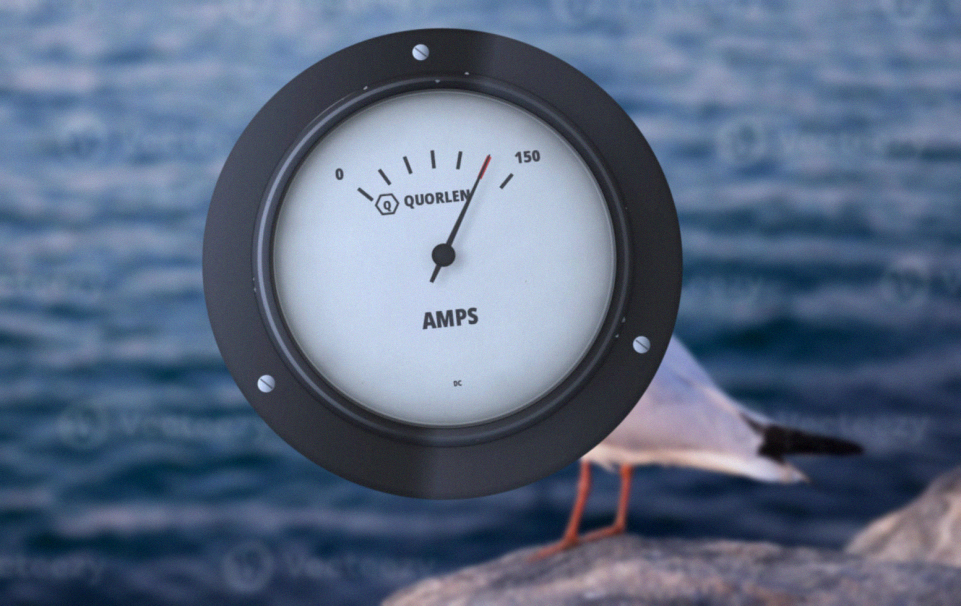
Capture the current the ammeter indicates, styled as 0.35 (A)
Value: 125 (A)
